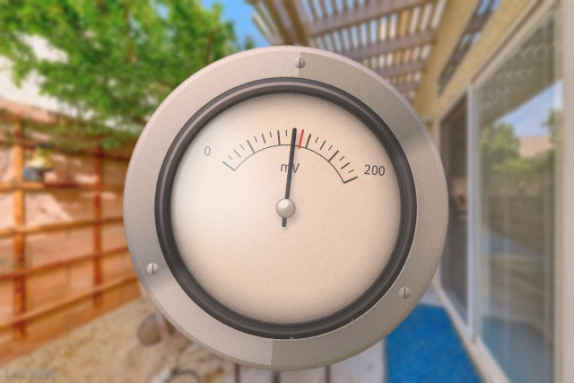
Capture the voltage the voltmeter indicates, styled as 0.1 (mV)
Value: 100 (mV)
